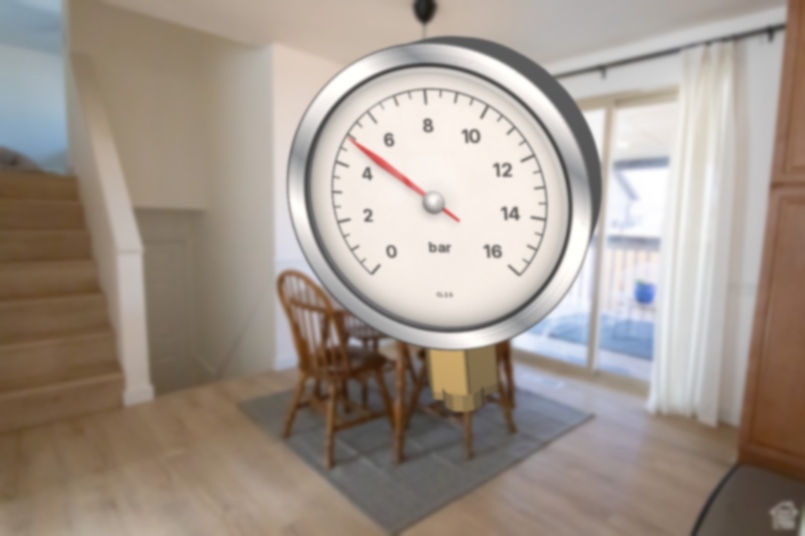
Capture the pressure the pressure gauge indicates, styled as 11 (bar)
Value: 5 (bar)
